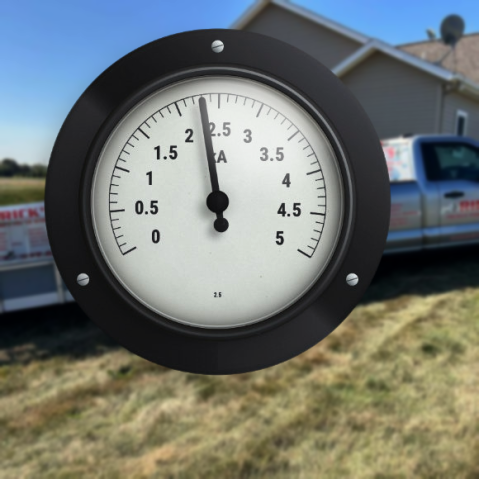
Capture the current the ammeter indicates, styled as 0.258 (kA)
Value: 2.3 (kA)
